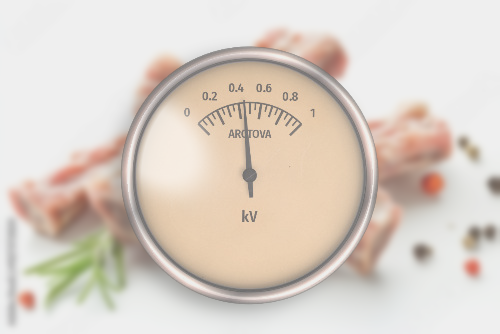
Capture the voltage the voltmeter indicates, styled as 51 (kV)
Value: 0.45 (kV)
